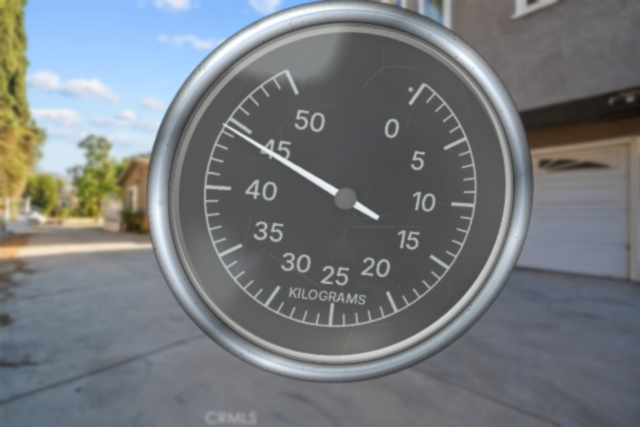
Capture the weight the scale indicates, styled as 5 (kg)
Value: 44.5 (kg)
